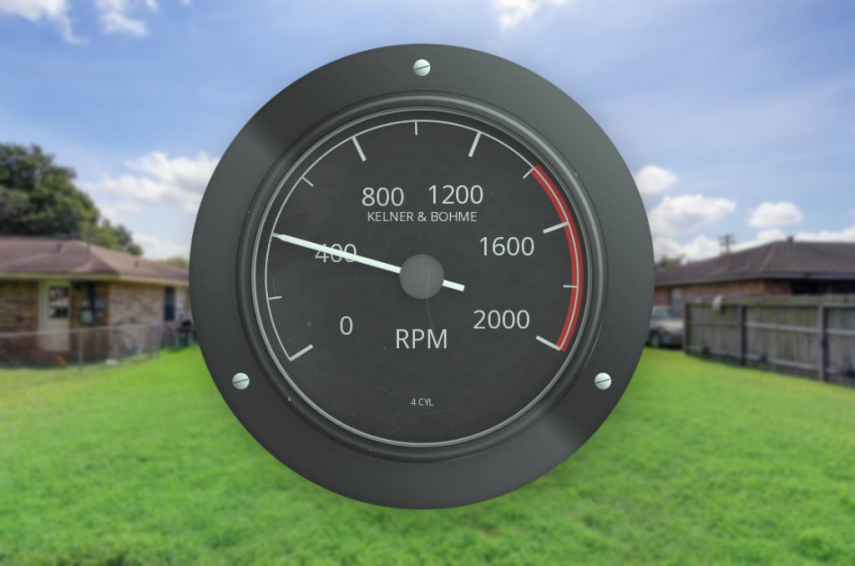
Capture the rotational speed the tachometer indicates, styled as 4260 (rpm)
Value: 400 (rpm)
